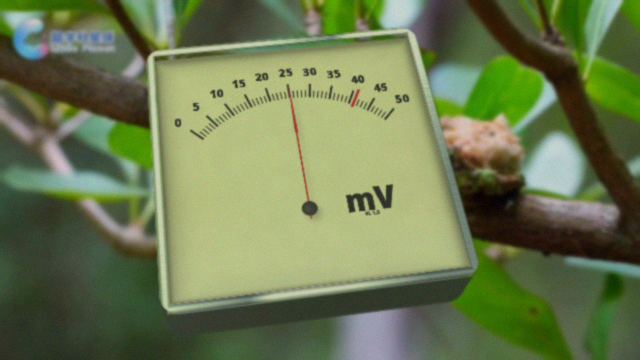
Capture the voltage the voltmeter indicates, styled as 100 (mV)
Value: 25 (mV)
